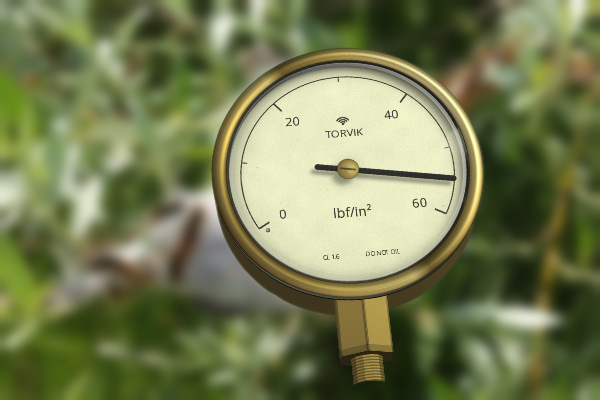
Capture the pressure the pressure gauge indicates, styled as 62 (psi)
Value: 55 (psi)
